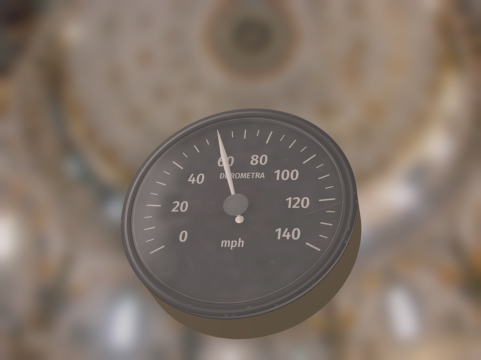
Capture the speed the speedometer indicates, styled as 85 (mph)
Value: 60 (mph)
